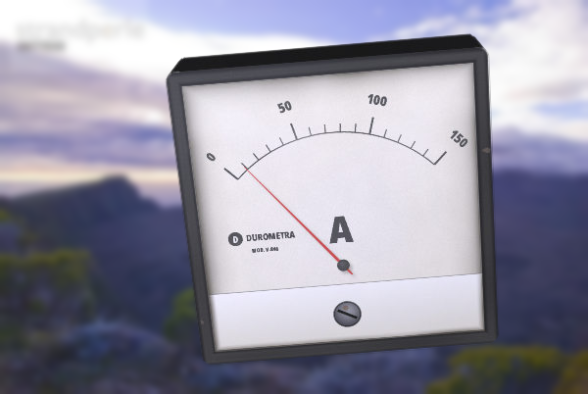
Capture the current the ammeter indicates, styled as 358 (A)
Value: 10 (A)
